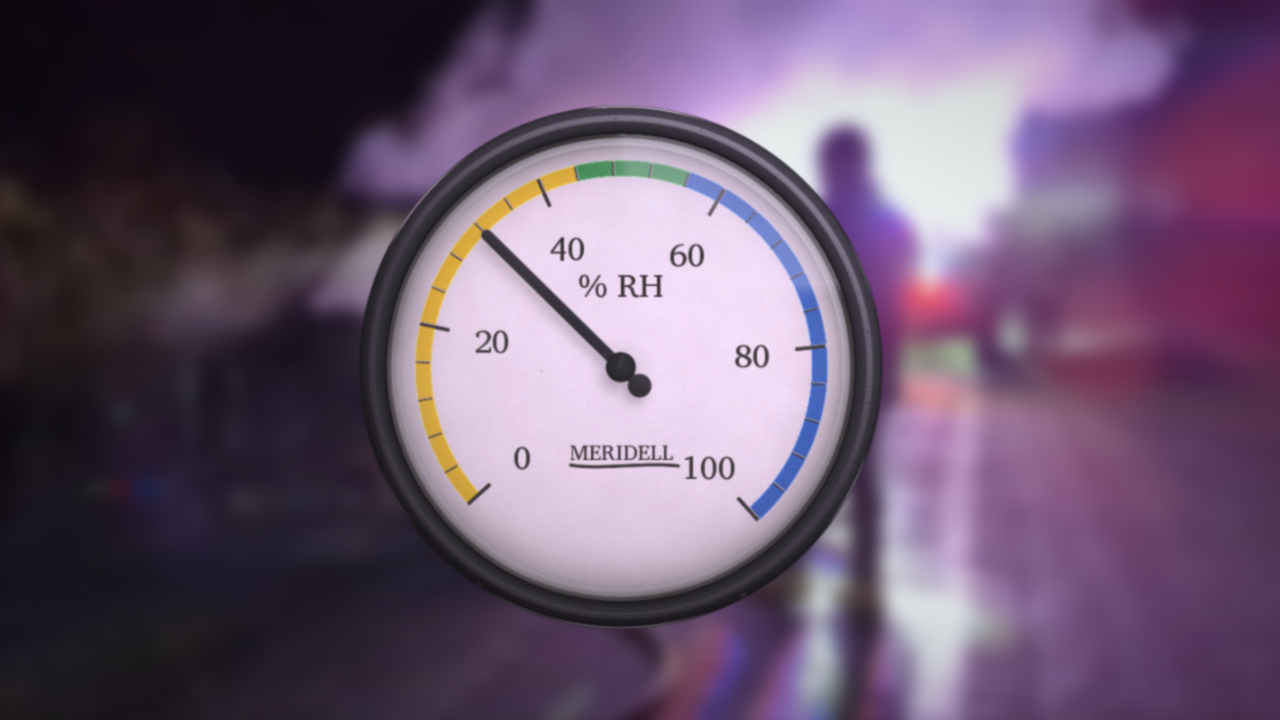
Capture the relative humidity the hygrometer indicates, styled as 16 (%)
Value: 32 (%)
